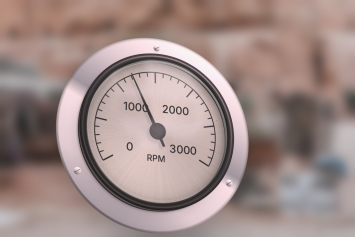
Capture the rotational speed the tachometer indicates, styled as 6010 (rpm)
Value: 1200 (rpm)
